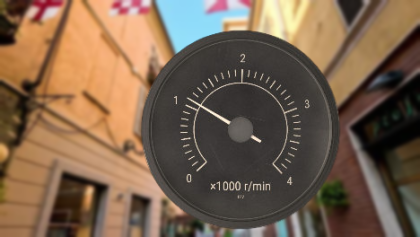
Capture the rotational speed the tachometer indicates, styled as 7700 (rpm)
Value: 1100 (rpm)
